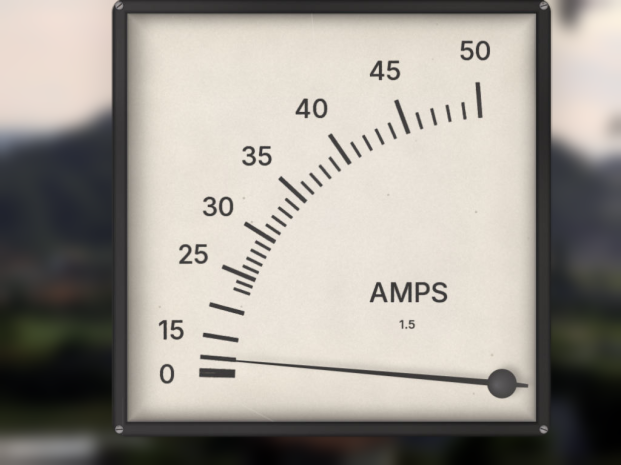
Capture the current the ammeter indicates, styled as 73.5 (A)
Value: 10 (A)
